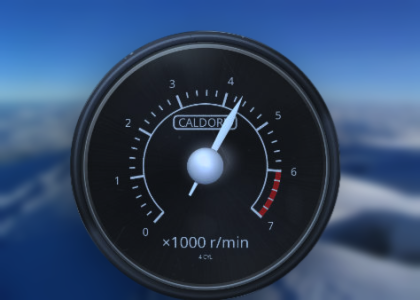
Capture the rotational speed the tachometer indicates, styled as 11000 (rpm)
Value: 4300 (rpm)
